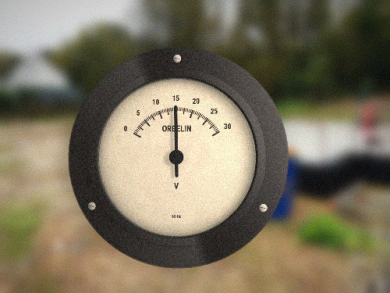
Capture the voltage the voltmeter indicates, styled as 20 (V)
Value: 15 (V)
